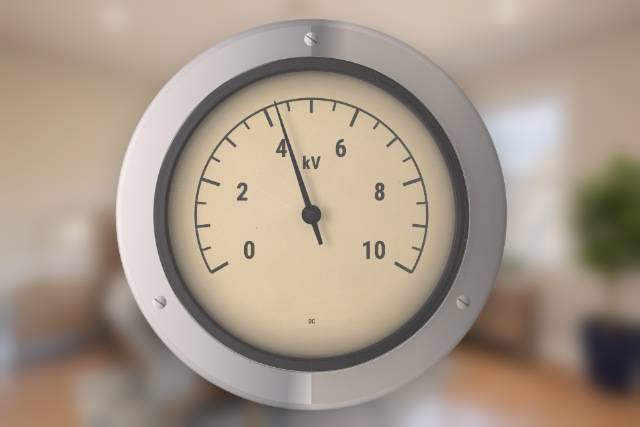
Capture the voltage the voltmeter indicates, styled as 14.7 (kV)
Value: 4.25 (kV)
